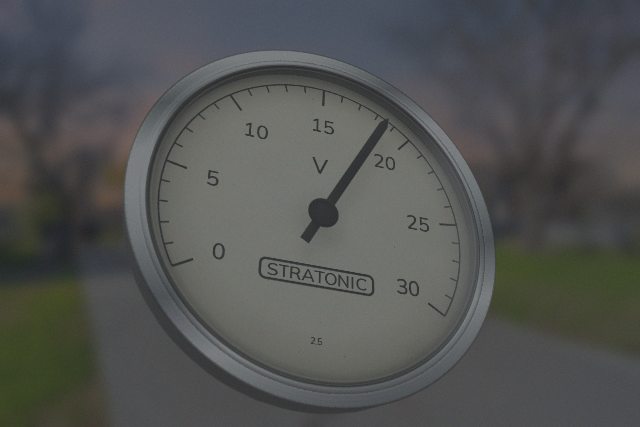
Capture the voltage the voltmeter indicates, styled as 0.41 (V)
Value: 18.5 (V)
